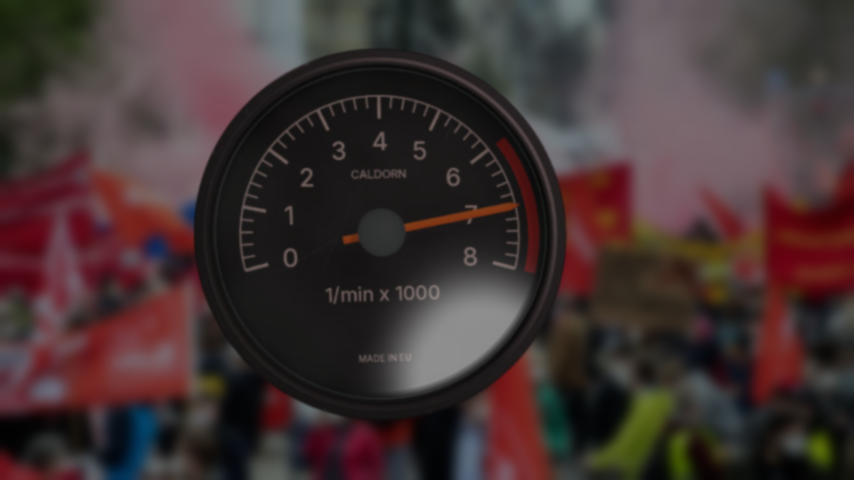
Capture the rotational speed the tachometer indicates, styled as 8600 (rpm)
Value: 7000 (rpm)
